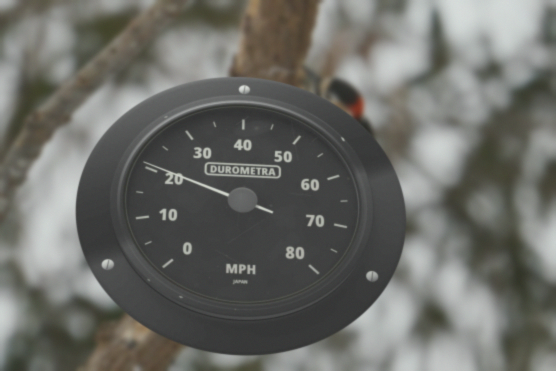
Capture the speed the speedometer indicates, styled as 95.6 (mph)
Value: 20 (mph)
